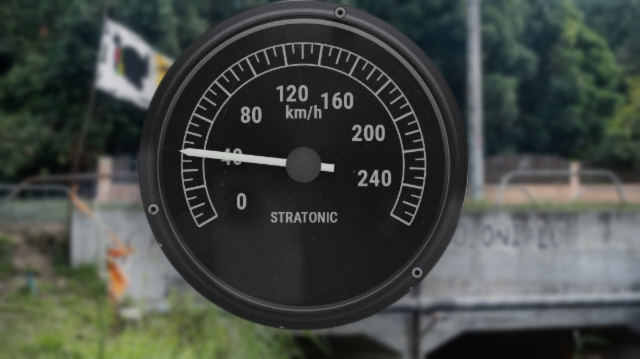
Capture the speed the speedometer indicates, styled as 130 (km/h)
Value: 40 (km/h)
